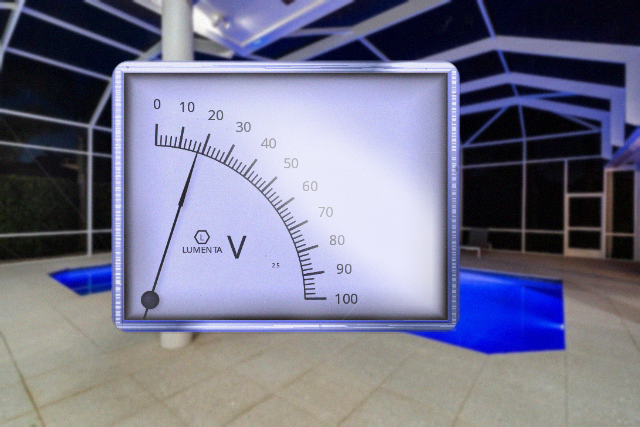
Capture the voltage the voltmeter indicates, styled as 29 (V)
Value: 18 (V)
